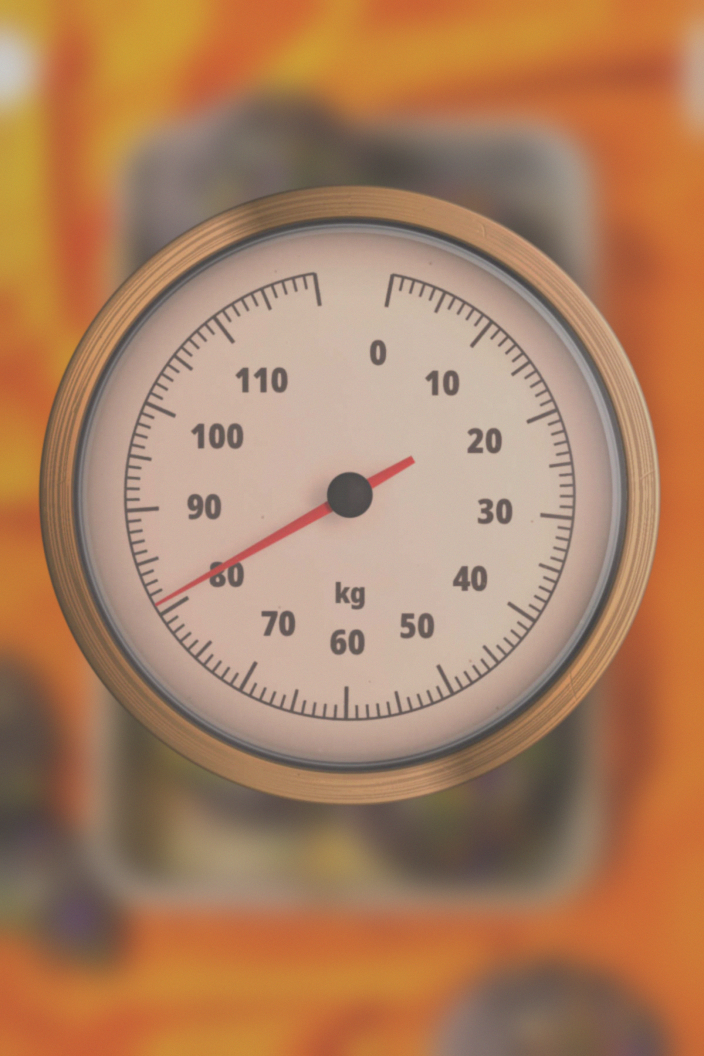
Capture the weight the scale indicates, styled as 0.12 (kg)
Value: 81 (kg)
